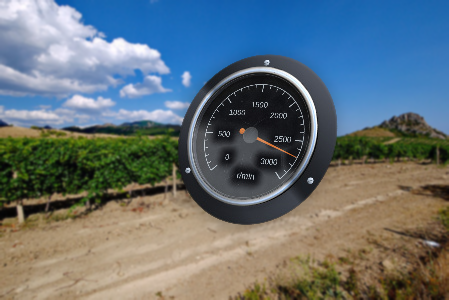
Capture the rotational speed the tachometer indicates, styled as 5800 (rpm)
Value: 2700 (rpm)
